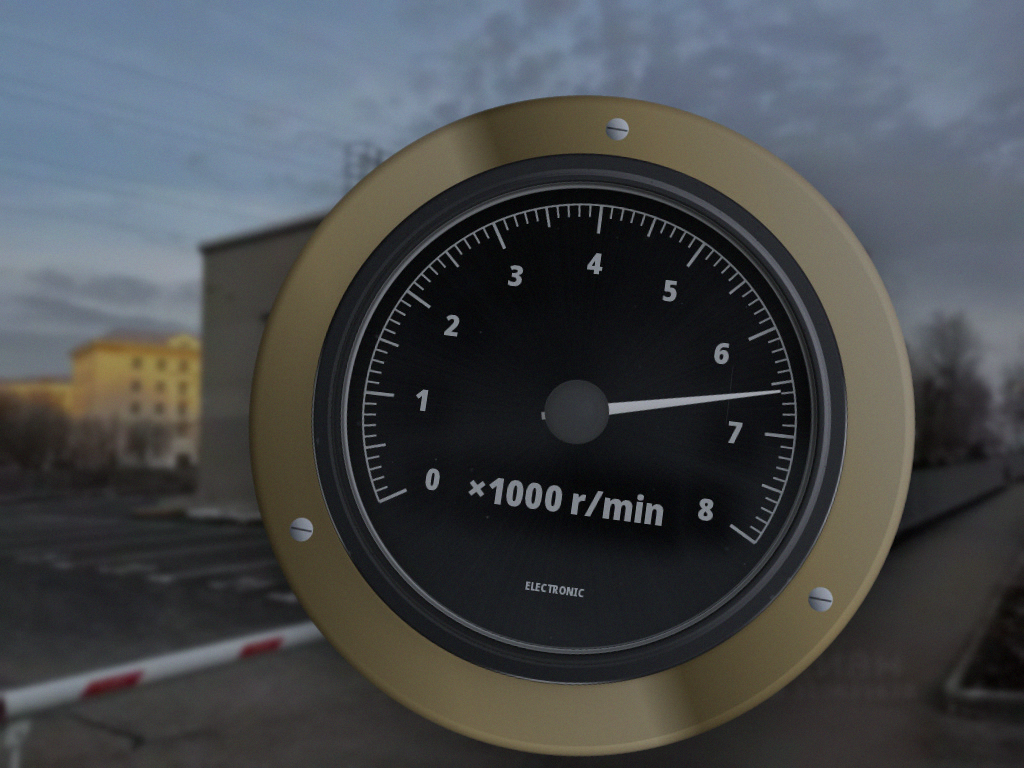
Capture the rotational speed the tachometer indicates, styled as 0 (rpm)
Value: 6600 (rpm)
